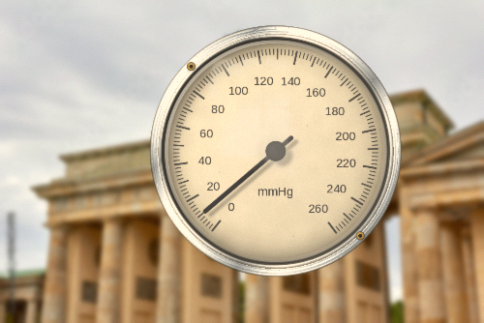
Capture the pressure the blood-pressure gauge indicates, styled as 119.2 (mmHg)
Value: 10 (mmHg)
